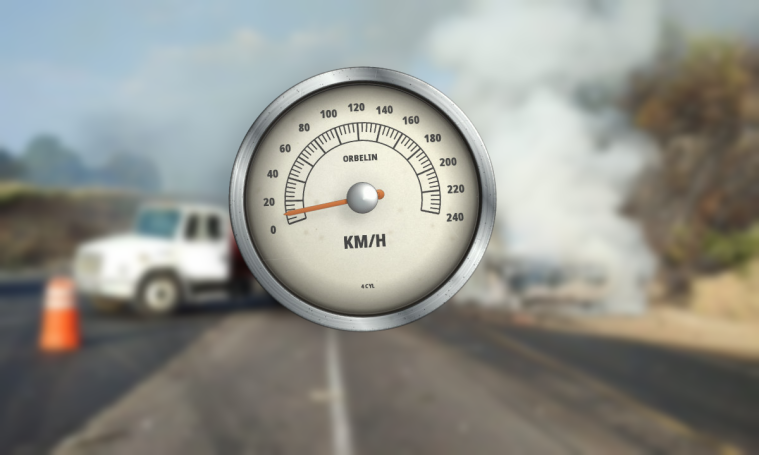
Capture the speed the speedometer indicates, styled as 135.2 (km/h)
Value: 8 (km/h)
